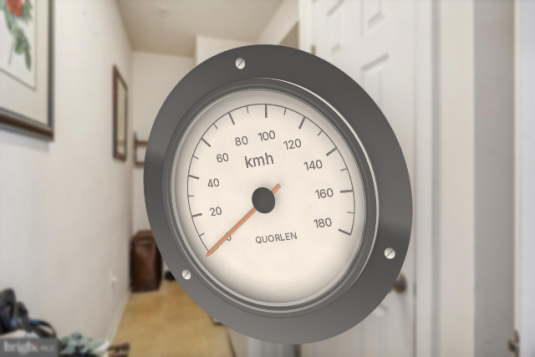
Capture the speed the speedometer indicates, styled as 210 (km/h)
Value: 0 (km/h)
